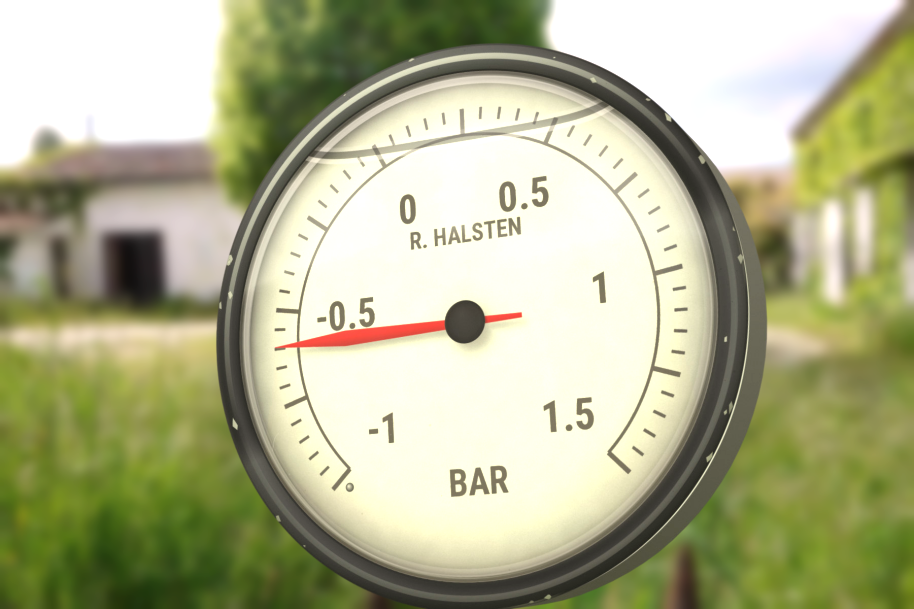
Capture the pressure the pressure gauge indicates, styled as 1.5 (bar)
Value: -0.6 (bar)
